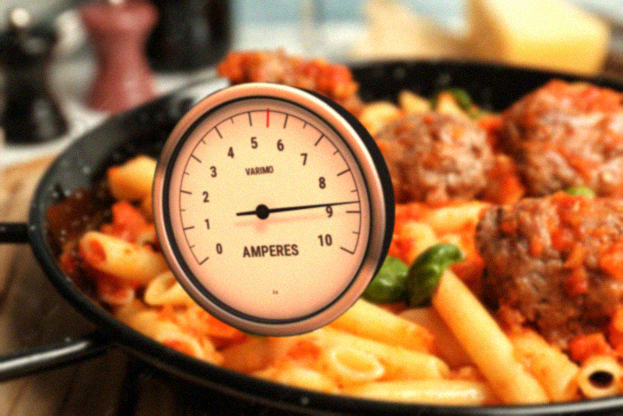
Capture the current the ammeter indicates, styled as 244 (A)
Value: 8.75 (A)
